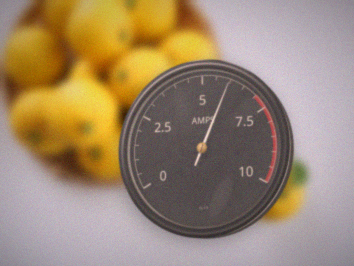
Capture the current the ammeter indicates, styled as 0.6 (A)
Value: 6 (A)
